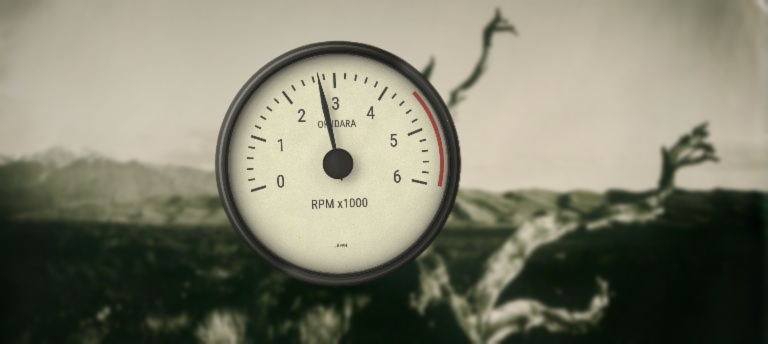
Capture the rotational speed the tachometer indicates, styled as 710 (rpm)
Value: 2700 (rpm)
